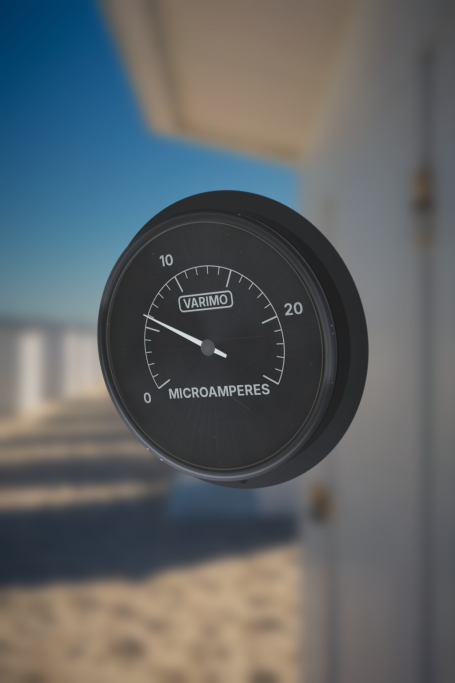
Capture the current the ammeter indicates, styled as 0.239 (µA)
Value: 6 (µA)
